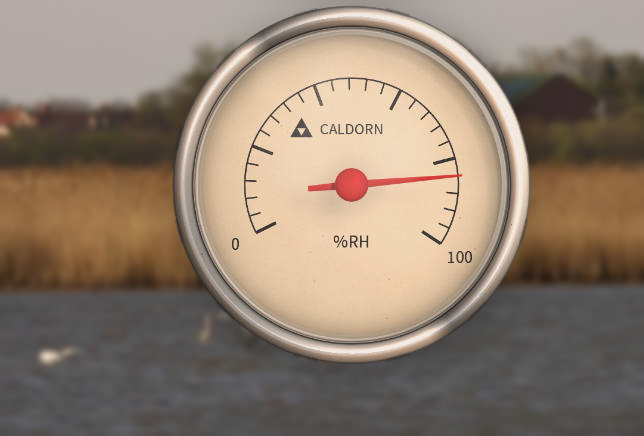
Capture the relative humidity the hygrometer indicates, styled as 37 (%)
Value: 84 (%)
